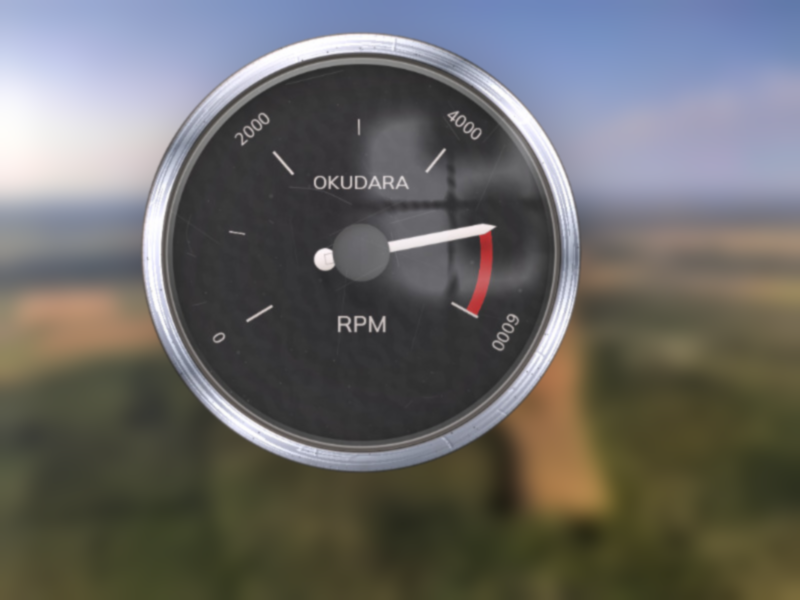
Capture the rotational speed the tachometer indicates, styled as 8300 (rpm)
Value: 5000 (rpm)
